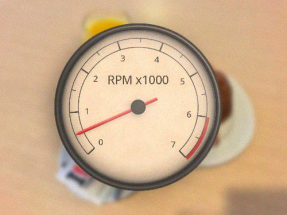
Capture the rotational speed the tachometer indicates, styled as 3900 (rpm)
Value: 500 (rpm)
